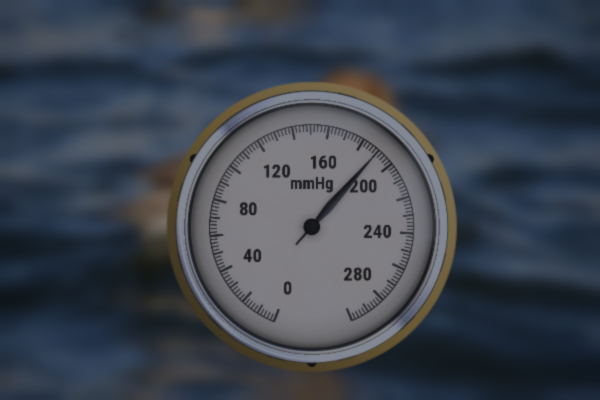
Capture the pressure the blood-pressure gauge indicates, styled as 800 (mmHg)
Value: 190 (mmHg)
